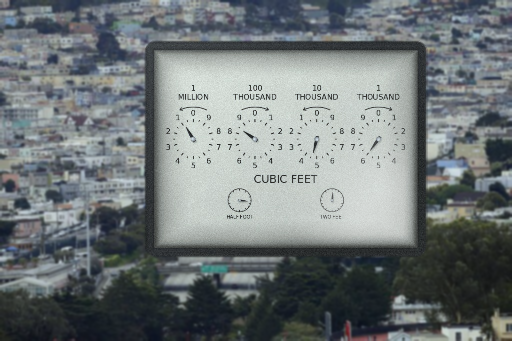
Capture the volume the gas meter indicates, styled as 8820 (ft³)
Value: 84600 (ft³)
